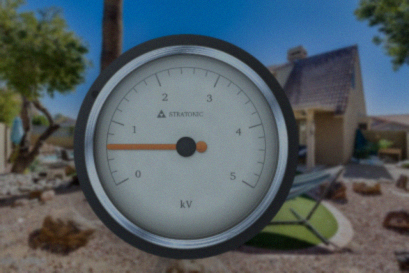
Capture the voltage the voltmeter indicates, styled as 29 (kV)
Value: 0.6 (kV)
